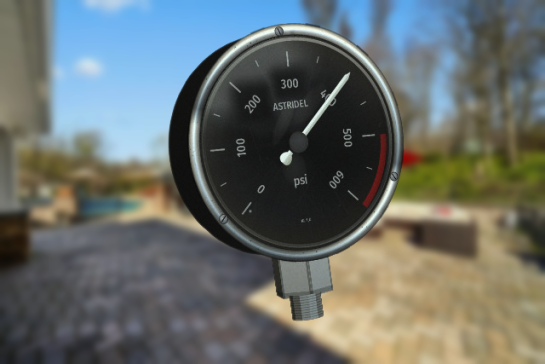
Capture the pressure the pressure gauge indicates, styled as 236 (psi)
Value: 400 (psi)
